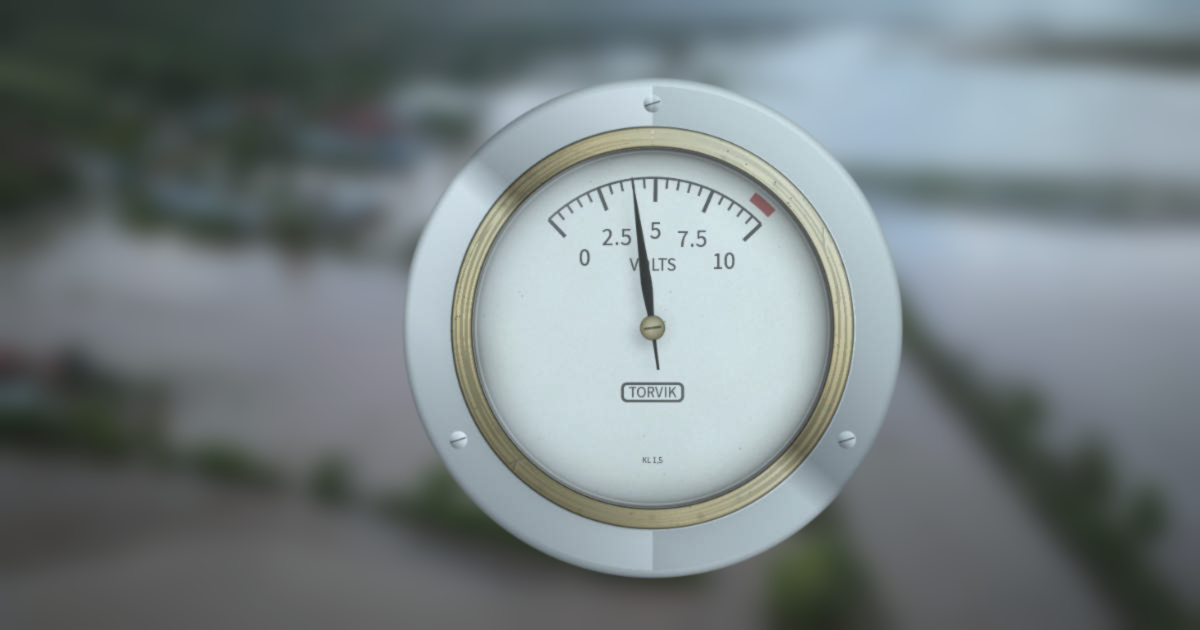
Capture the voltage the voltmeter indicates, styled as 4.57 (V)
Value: 4 (V)
